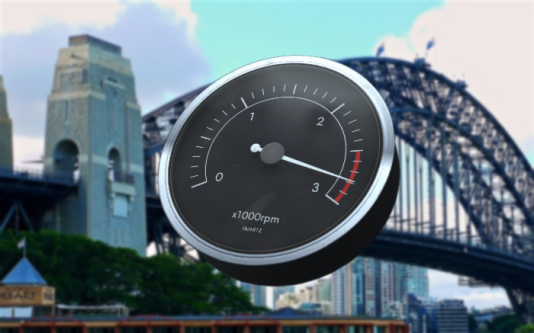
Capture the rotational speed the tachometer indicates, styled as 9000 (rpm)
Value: 2800 (rpm)
